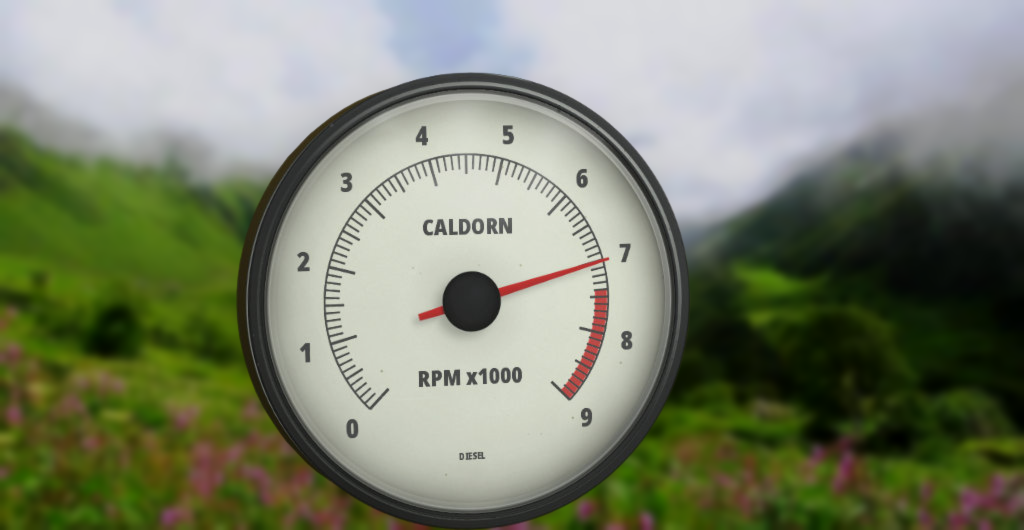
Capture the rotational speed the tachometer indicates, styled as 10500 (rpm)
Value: 7000 (rpm)
